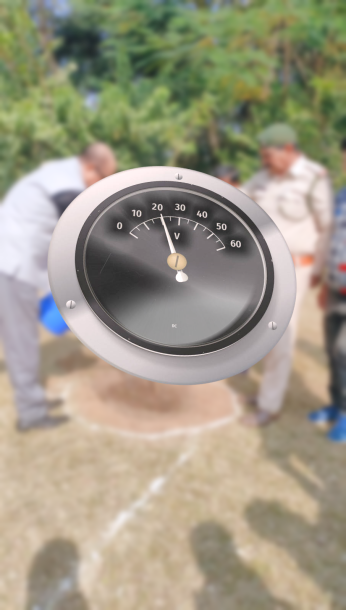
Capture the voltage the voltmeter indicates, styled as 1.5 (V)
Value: 20 (V)
